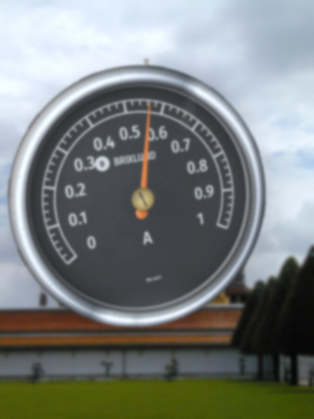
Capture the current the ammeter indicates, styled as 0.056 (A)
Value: 0.56 (A)
